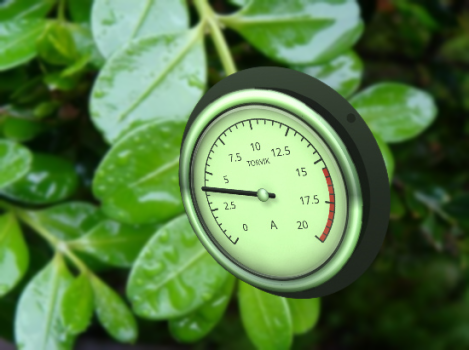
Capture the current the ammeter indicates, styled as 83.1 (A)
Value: 4 (A)
